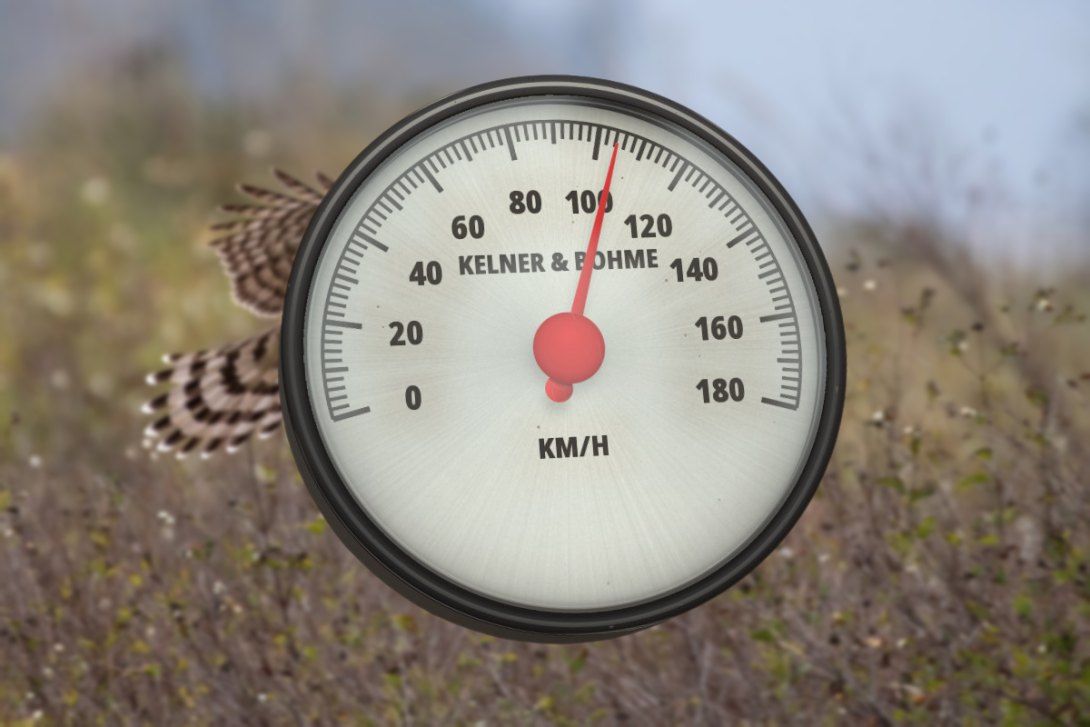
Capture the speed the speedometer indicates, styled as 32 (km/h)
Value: 104 (km/h)
